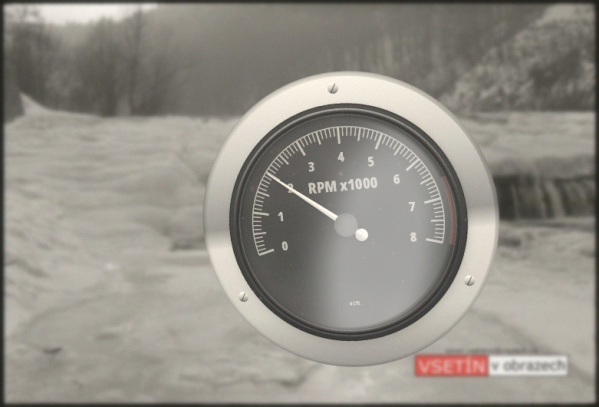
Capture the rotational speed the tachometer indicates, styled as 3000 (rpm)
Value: 2000 (rpm)
